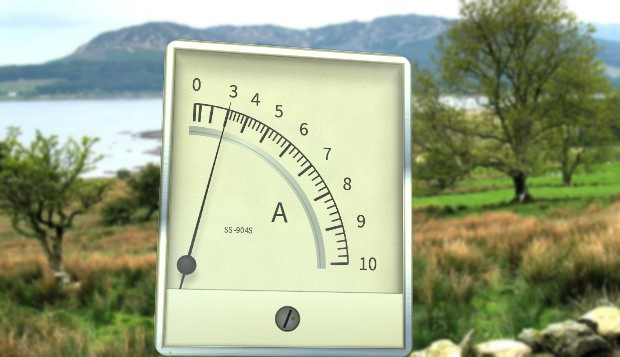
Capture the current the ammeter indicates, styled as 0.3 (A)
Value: 3 (A)
